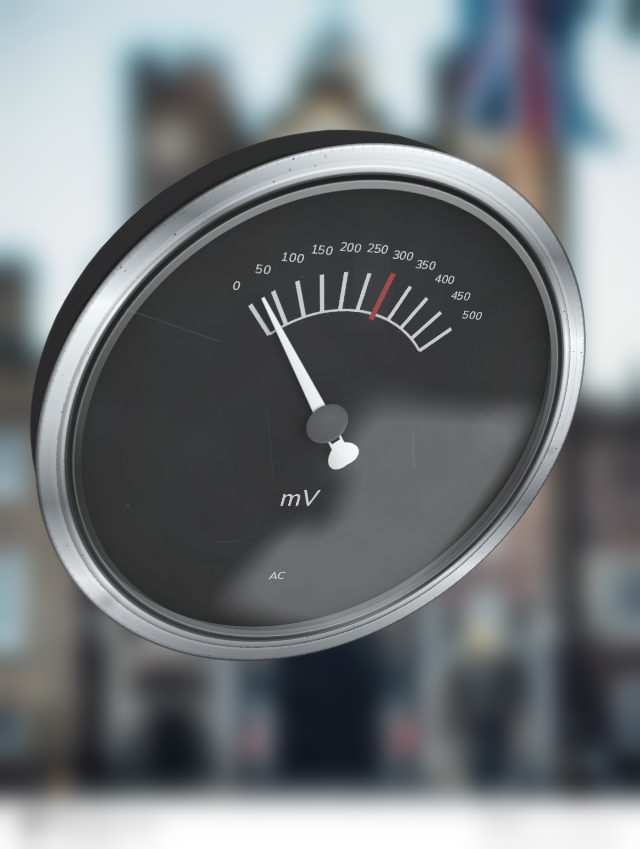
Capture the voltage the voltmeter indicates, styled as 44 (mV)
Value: 25 (mV)
